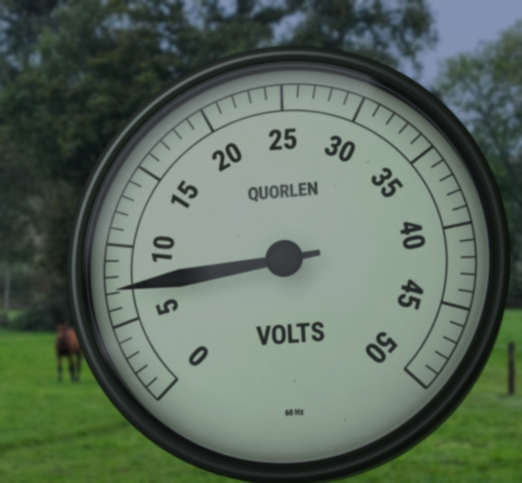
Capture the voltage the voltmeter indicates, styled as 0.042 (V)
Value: 7 (V)
